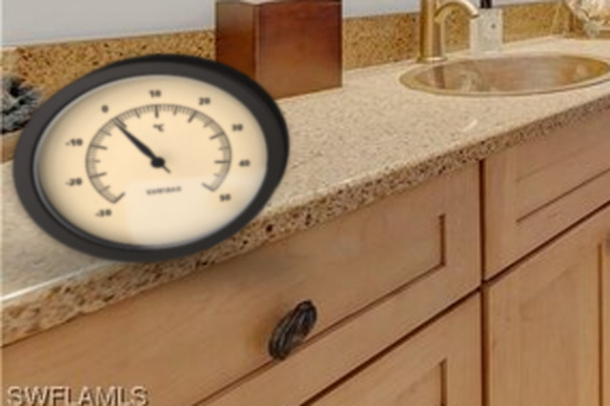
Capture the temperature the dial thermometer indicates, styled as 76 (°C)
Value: 0 (°C)
